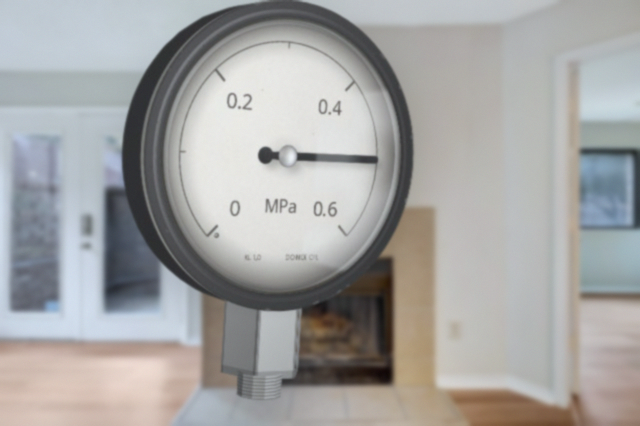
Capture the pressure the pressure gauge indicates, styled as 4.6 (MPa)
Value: 0.5 (MPa)
